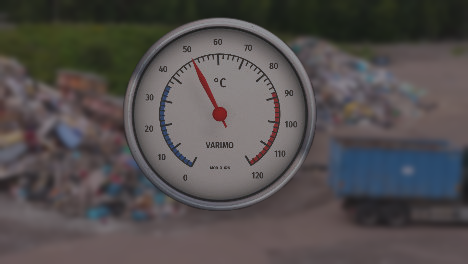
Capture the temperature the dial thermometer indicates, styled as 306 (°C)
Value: 50 (°C)
